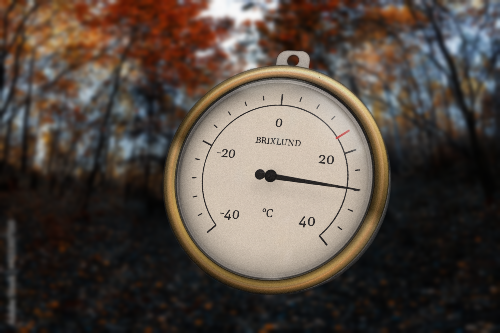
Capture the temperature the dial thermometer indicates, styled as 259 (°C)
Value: 28 (°C)
